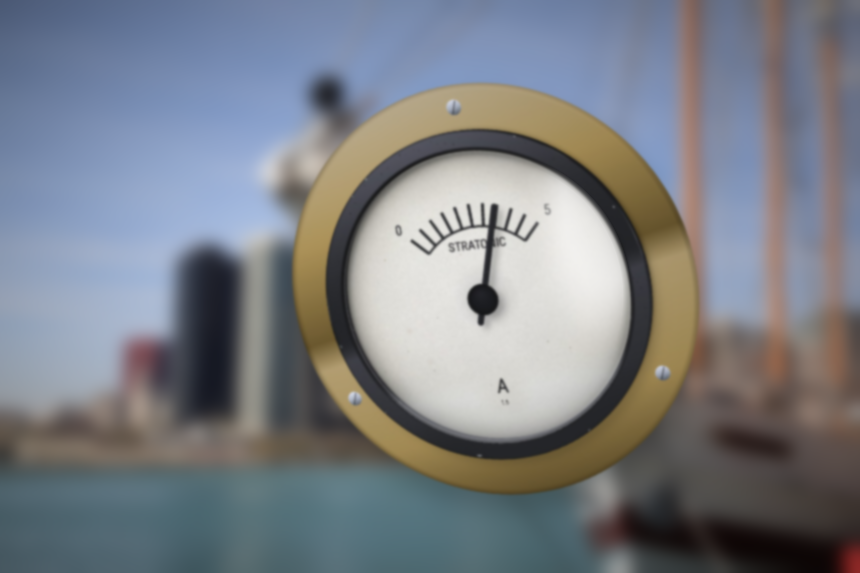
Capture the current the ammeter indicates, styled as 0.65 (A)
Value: 3.5 (A)
